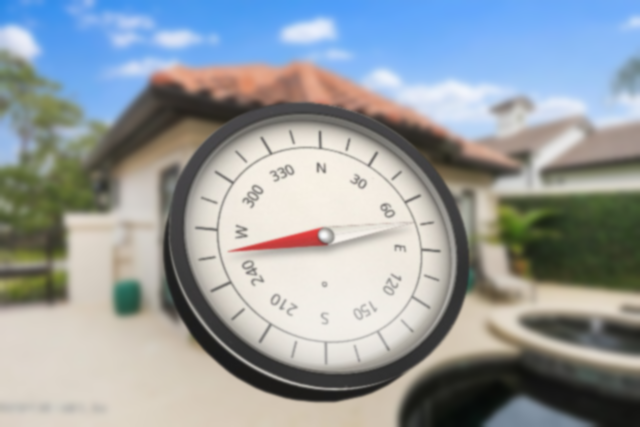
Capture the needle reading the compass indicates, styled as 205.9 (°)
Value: 255 (°)
